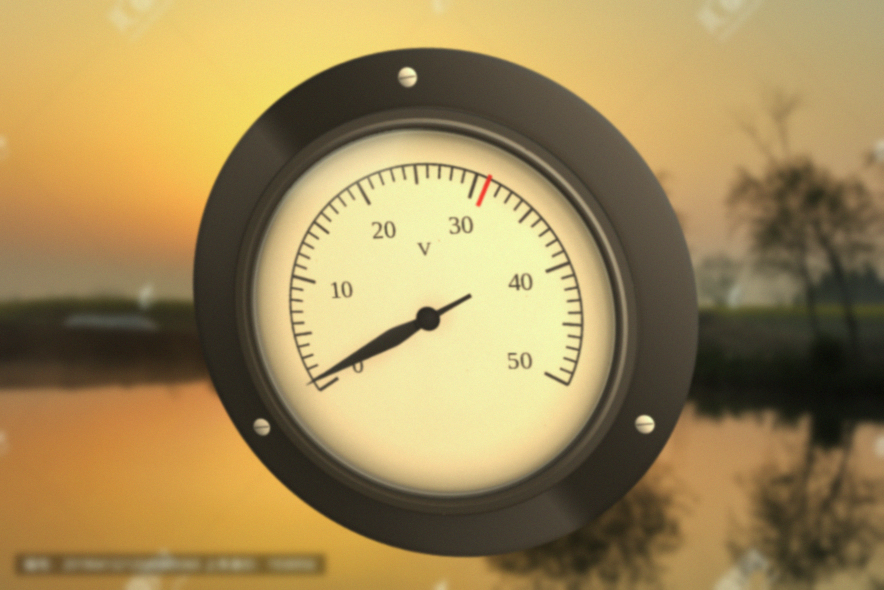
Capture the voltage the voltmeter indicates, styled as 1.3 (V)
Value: 1 (V)
